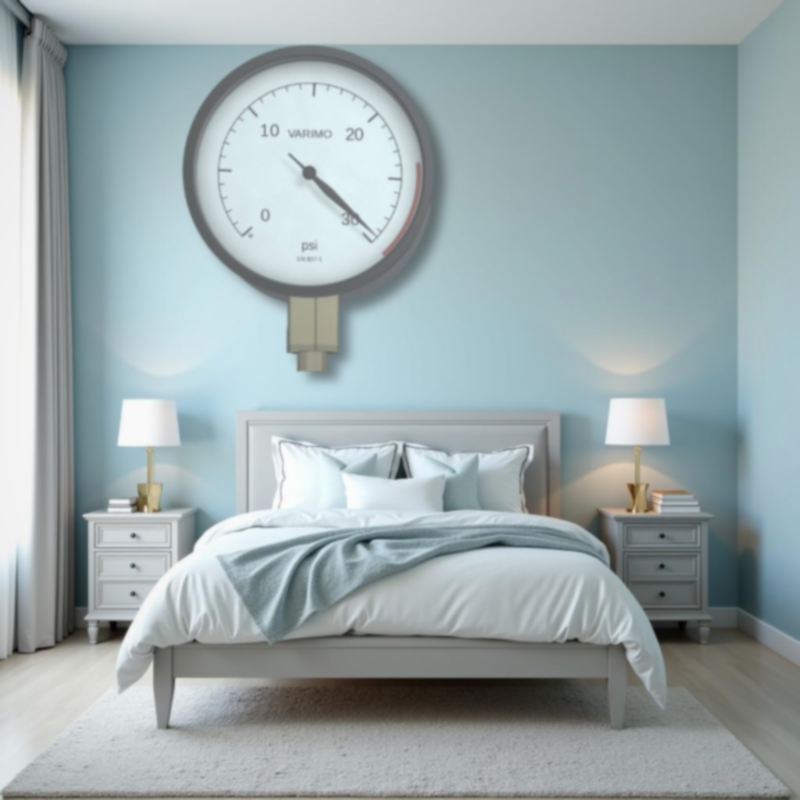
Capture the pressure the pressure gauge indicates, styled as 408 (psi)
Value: 29.5 (psi)
